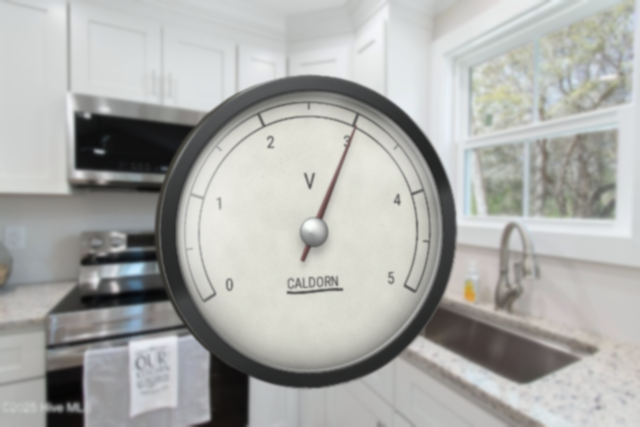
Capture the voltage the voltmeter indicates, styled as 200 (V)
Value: 3 (V)
